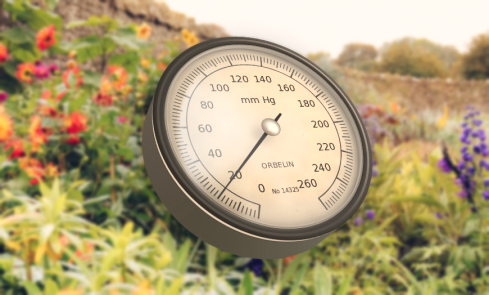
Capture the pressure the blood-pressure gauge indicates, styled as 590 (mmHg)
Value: 20 (mmHg)
